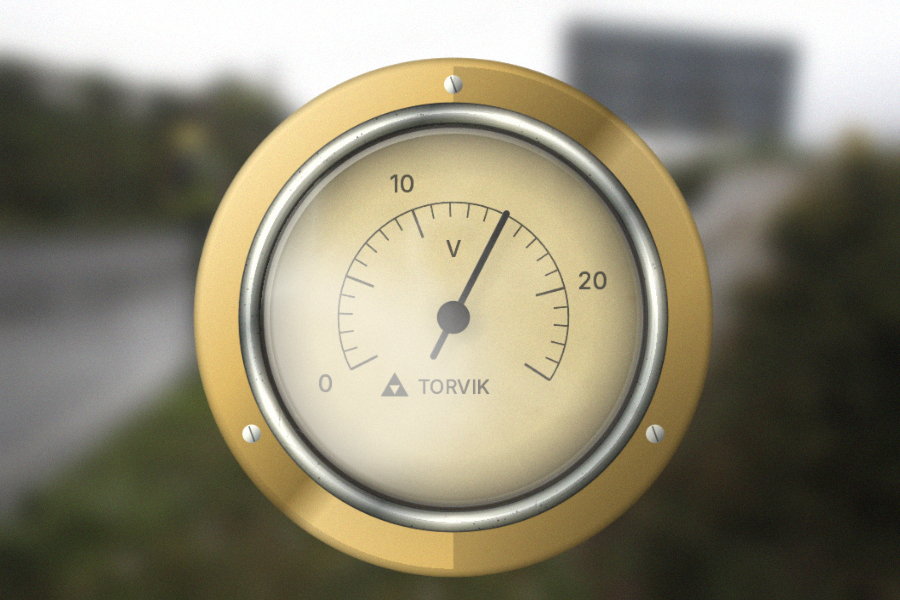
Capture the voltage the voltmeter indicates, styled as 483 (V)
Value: 15 (V)
